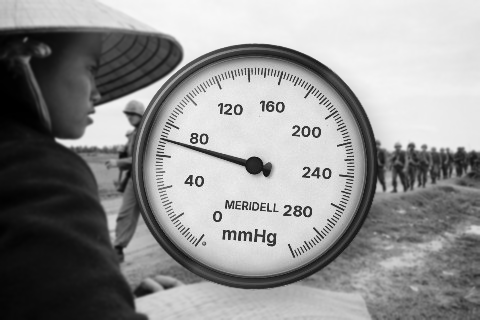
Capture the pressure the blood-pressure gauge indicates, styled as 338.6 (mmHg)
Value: 70 (mmHg)
